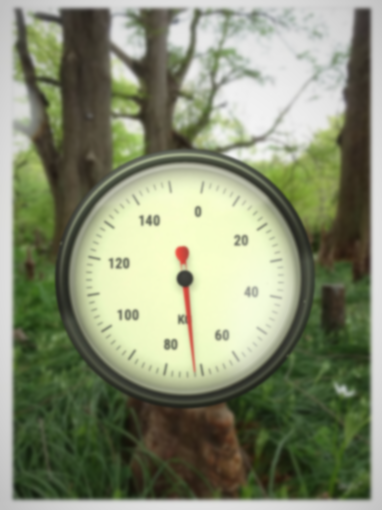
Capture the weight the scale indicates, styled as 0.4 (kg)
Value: 72 (kg)
